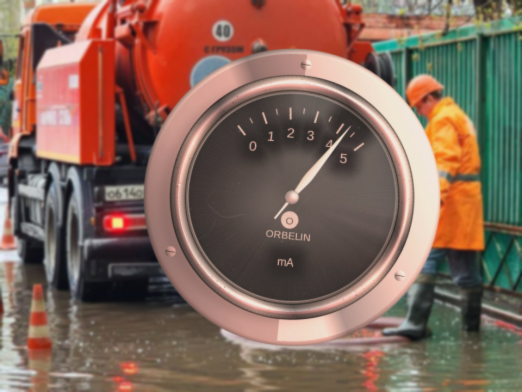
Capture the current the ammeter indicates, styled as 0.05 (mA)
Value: 4.25 (mA)
